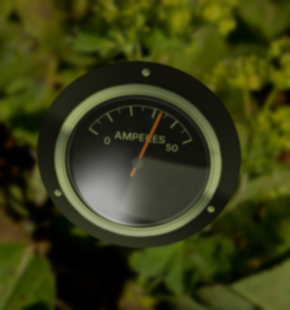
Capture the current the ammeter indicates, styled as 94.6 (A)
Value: 32.5 (A)
